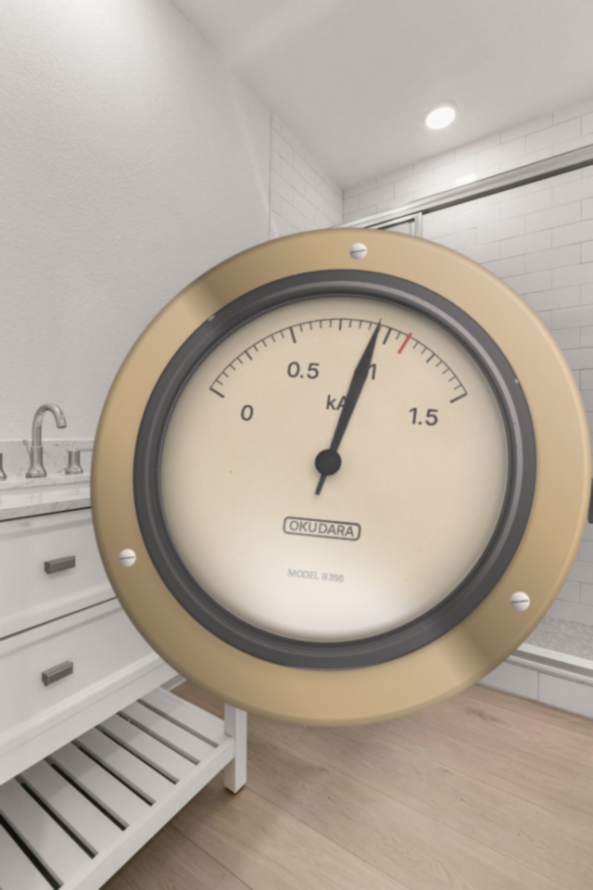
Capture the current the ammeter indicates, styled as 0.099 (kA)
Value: 0.95 (kA)
